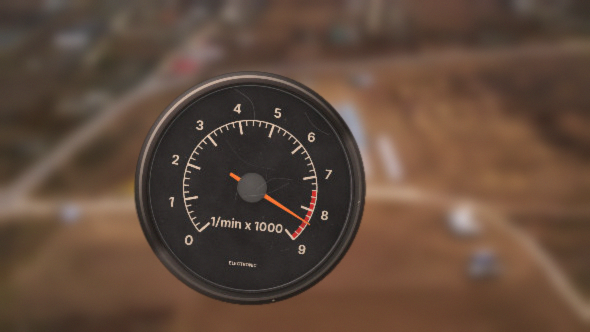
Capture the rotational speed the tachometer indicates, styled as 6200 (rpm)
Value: 8400 (rpm)
